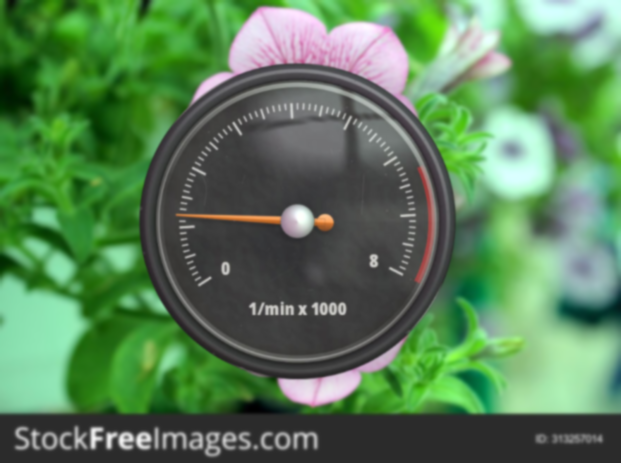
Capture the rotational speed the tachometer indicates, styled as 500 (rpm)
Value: 1200 (rpm)
